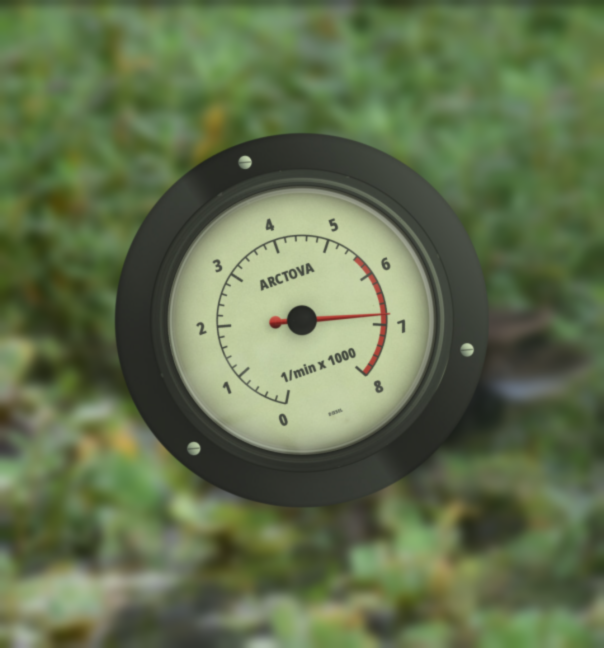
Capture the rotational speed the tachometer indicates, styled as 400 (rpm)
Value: 6800 (rpm)
